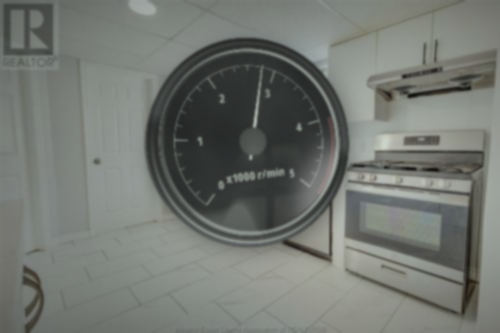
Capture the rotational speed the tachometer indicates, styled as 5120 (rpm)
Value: 2800 (rpm)
